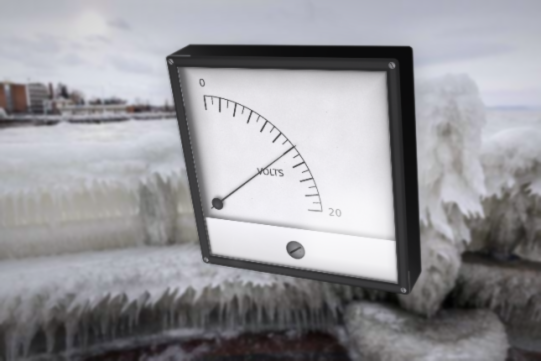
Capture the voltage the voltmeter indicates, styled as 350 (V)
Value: 12 (V)
